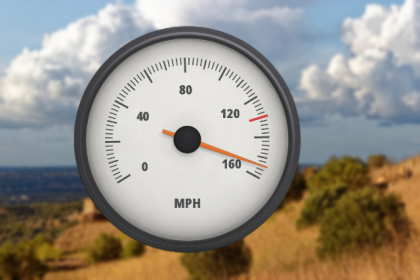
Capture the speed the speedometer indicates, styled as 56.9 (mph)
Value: 154 (mph)
